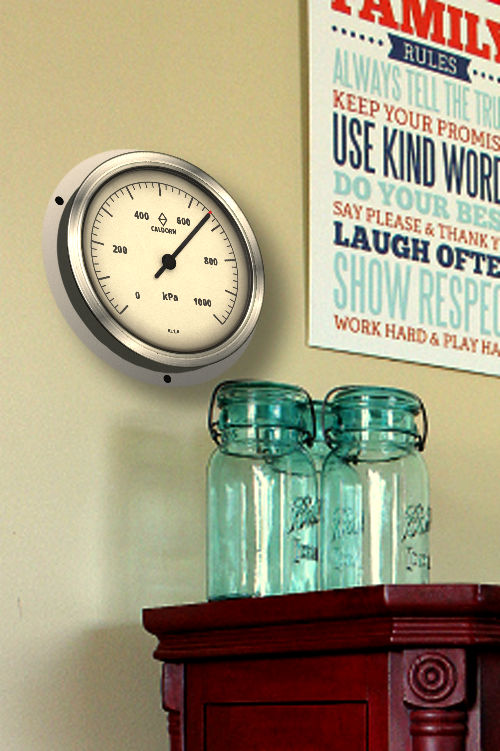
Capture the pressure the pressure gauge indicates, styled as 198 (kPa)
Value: 660 (kPa)
